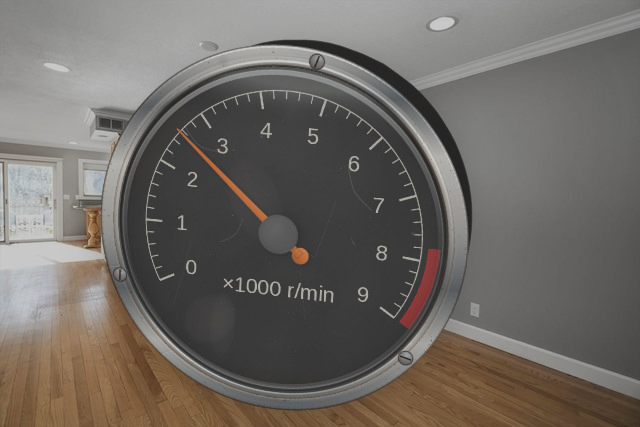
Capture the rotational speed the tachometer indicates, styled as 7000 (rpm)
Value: 2600 (rpm)
